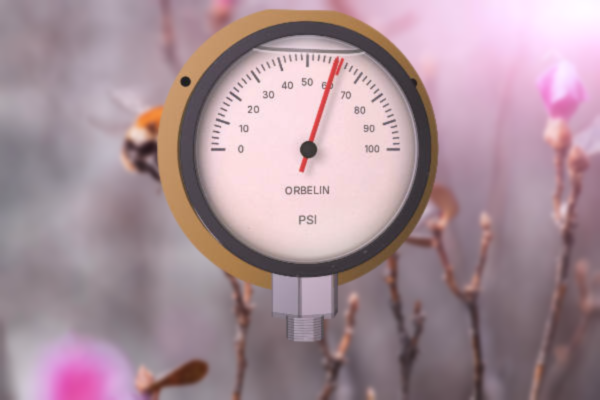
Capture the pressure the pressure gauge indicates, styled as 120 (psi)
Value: 60 (psi)
